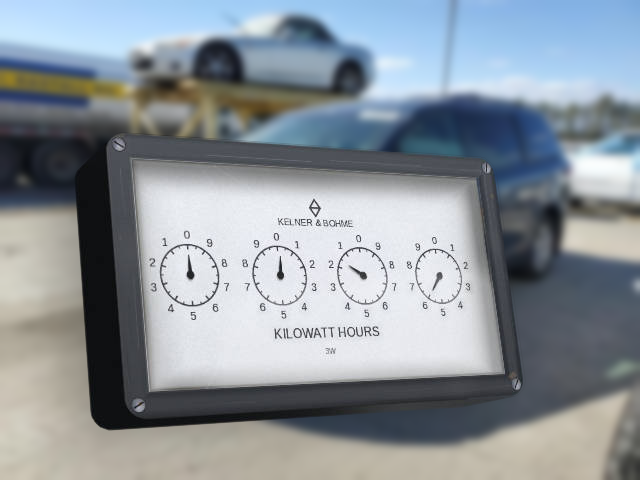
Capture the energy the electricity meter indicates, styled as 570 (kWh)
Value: 16 (kWh)
